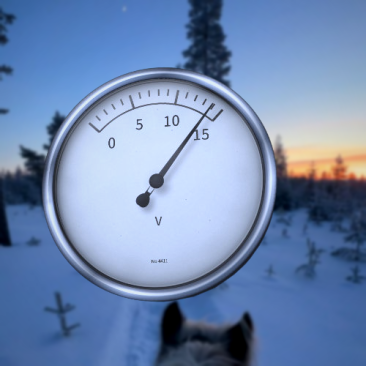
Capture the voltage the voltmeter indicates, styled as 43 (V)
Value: 14 (V)
